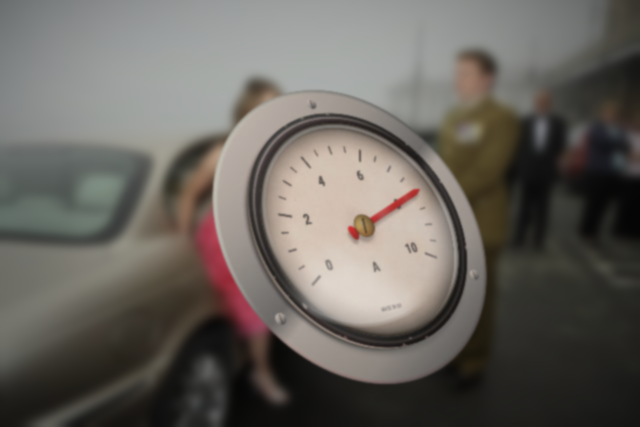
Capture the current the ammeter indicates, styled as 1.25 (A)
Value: 8 (A)
